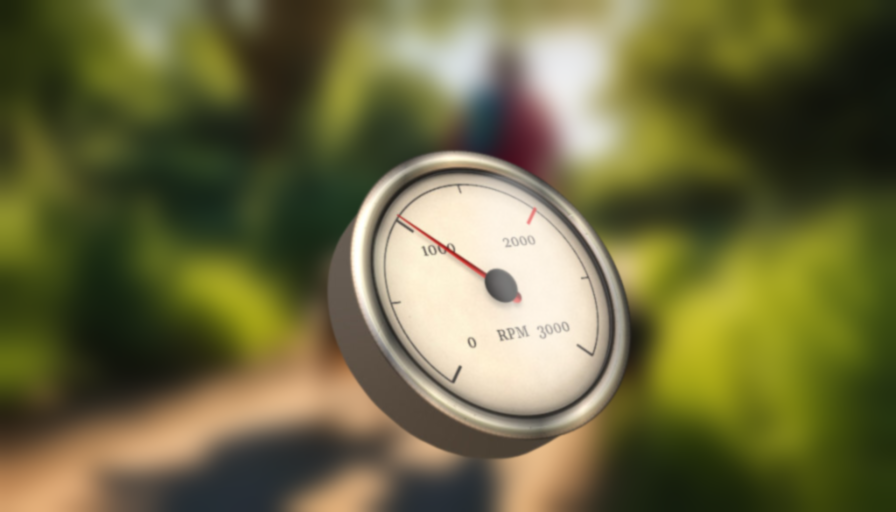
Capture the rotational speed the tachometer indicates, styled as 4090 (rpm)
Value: 1000 (rpm)
